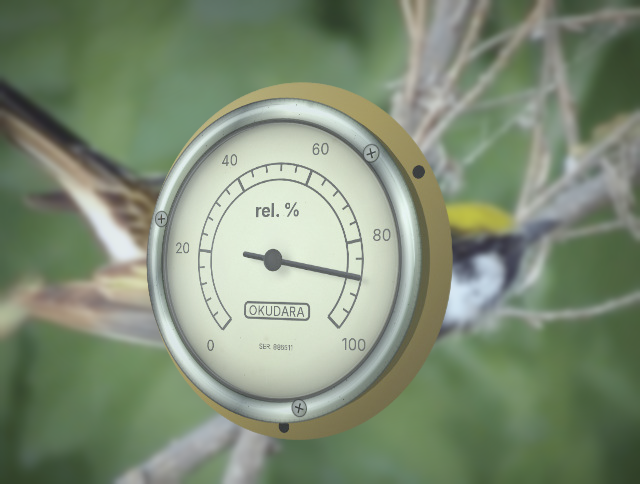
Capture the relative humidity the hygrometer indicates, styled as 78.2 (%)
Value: 88 (%)
